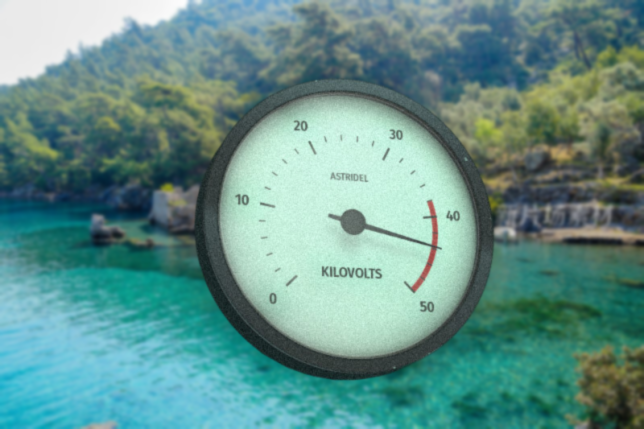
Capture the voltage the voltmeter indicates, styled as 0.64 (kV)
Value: 44 (kV)
